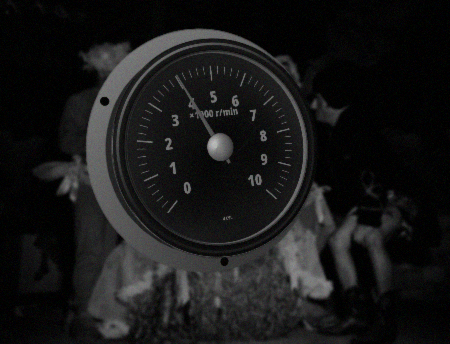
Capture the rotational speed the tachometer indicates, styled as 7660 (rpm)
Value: 4000 (rpm)
